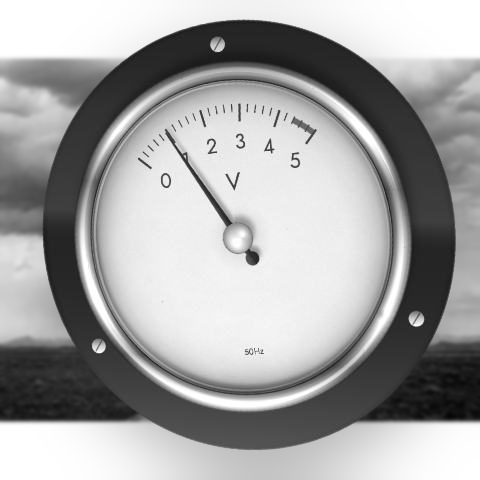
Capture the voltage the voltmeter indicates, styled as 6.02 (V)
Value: 1 (V)
